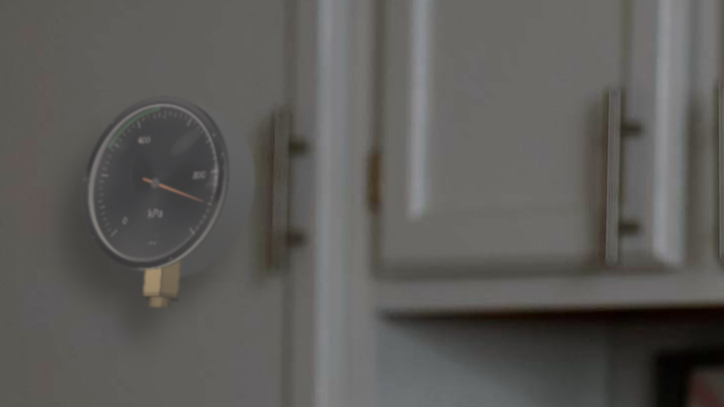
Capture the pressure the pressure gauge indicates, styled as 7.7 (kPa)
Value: 900 (kPa)
